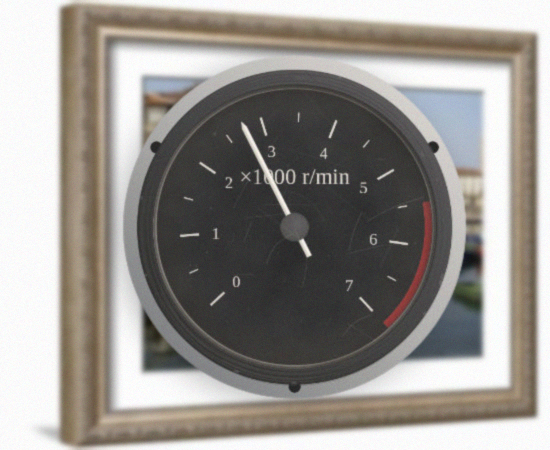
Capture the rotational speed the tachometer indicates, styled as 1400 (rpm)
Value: 2750 (rpm)
